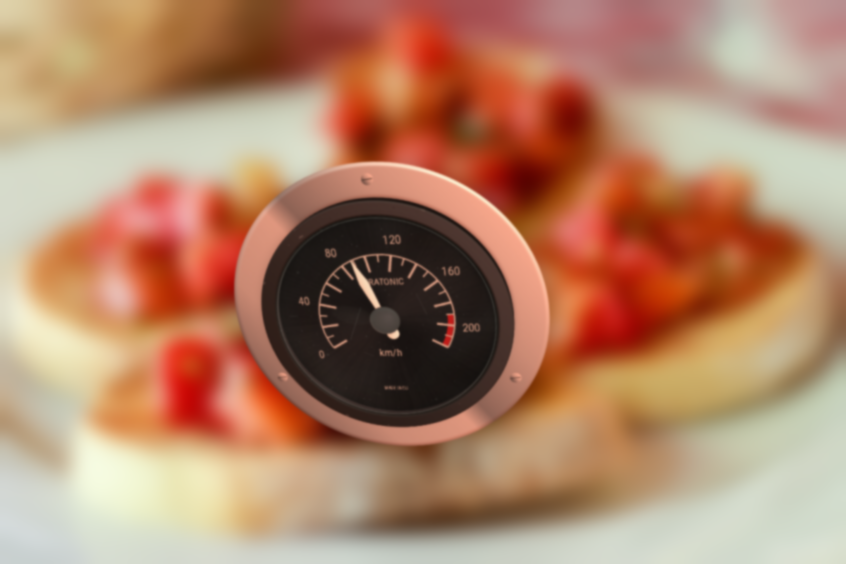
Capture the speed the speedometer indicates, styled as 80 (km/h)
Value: 90 (km/h)
